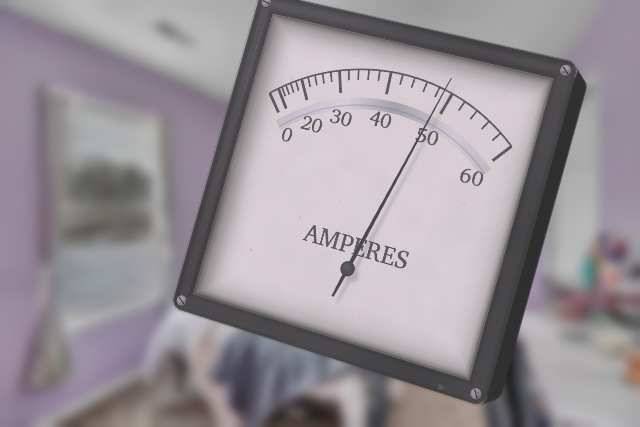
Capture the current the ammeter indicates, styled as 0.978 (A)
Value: 49 (A)
